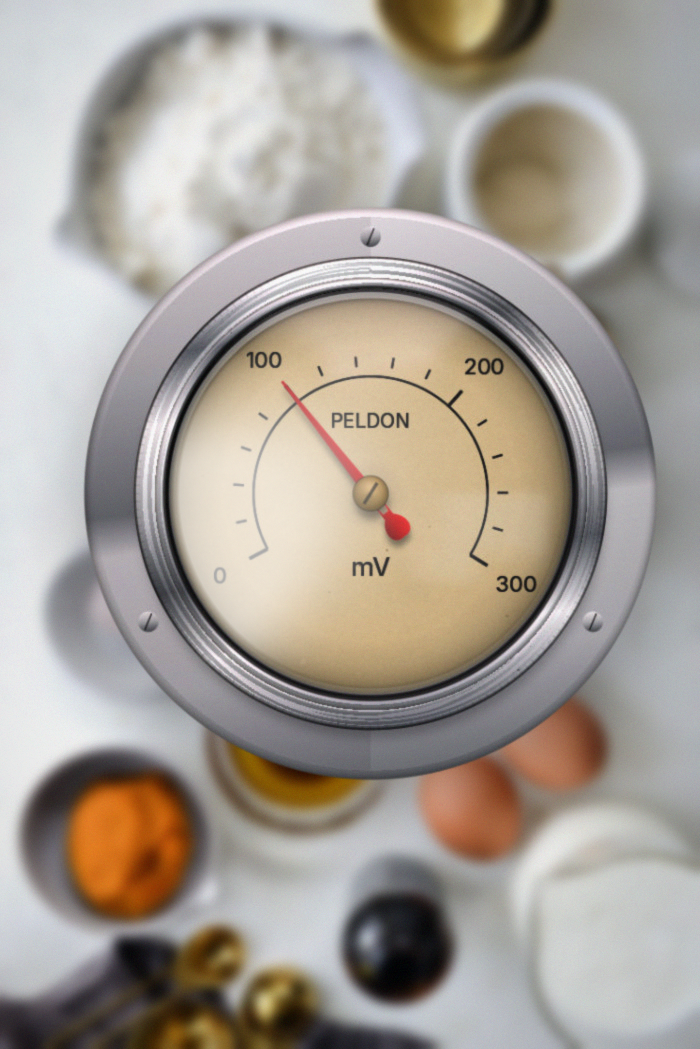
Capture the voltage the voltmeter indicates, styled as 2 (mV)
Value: 100 (mV)
